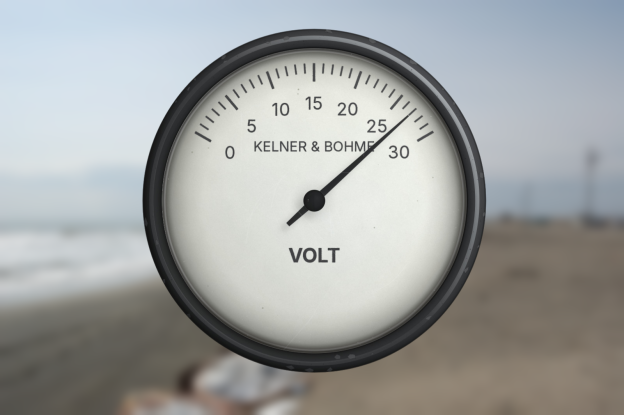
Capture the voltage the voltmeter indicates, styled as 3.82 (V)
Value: 27 (V)
